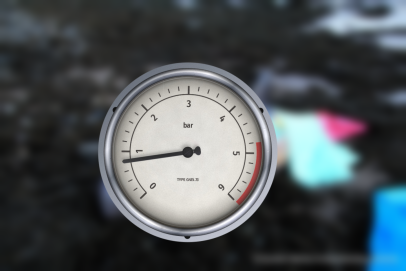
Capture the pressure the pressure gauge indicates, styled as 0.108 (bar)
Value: 0.8 (bar)
